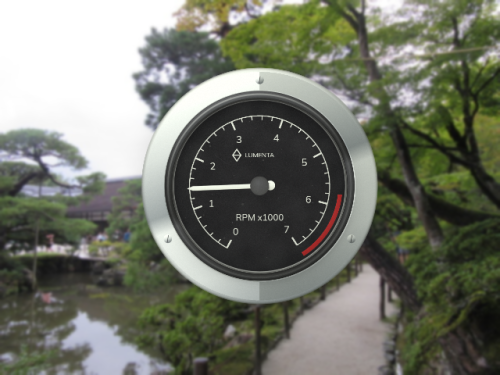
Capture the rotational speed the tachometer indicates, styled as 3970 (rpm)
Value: 1400 (rpm)
